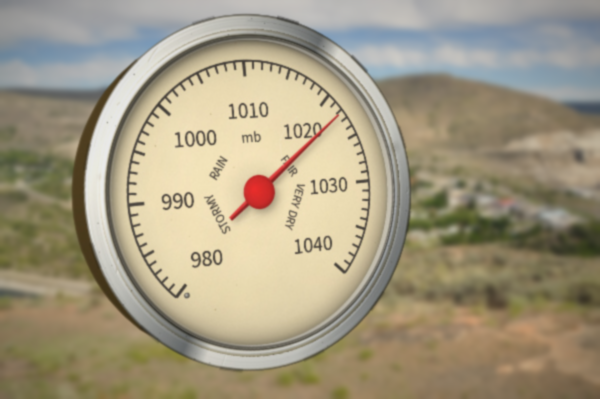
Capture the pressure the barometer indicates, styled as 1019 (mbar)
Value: 1022 (mbar)
